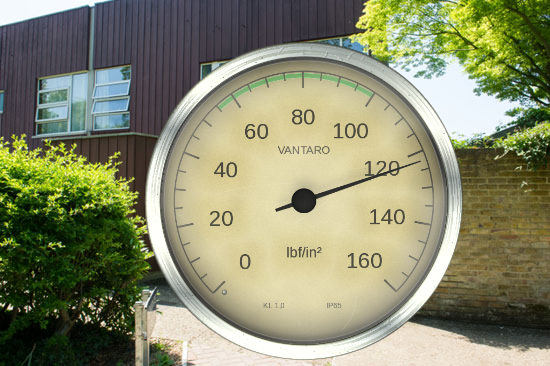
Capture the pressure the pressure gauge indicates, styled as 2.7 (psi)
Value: 122.5 (psi)
